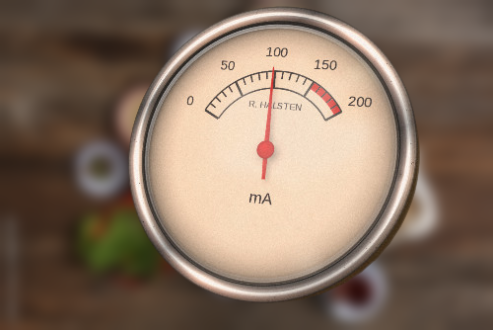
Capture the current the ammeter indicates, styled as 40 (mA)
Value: 100 (mA)
